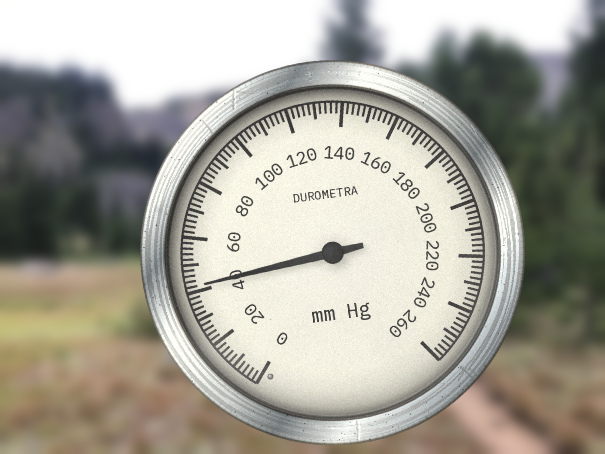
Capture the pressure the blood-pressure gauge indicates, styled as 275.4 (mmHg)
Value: 42 (mmHg)
